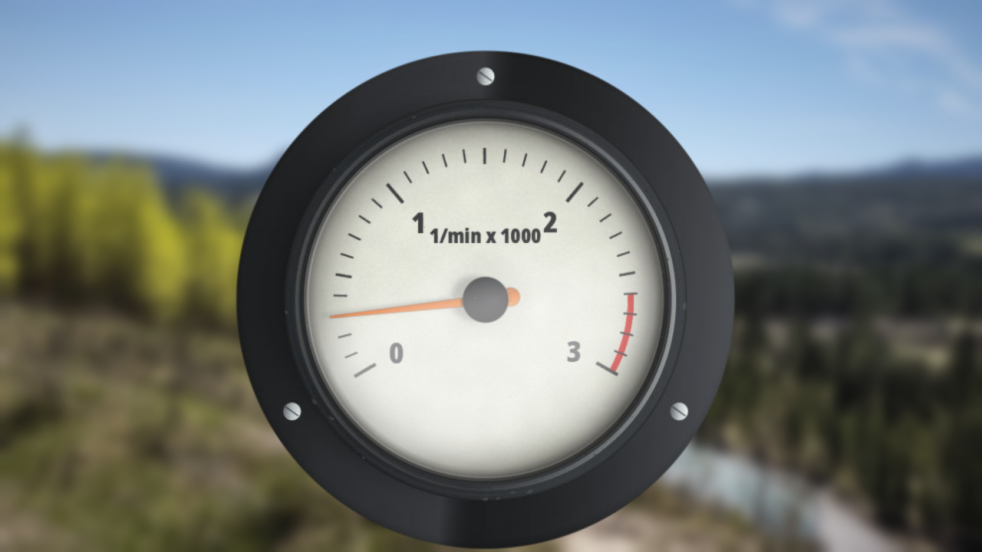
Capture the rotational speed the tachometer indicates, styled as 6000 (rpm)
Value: 300 (rpm)
